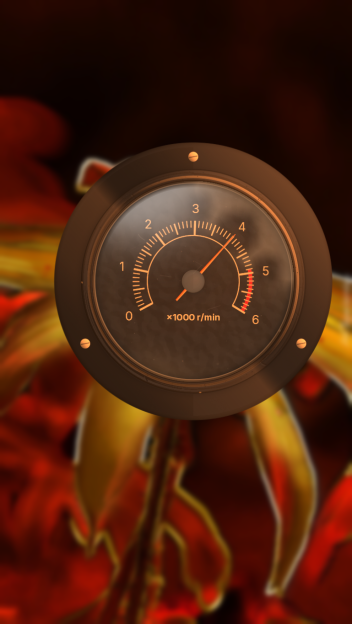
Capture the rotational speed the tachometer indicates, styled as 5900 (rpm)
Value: 4000 (rpm)
